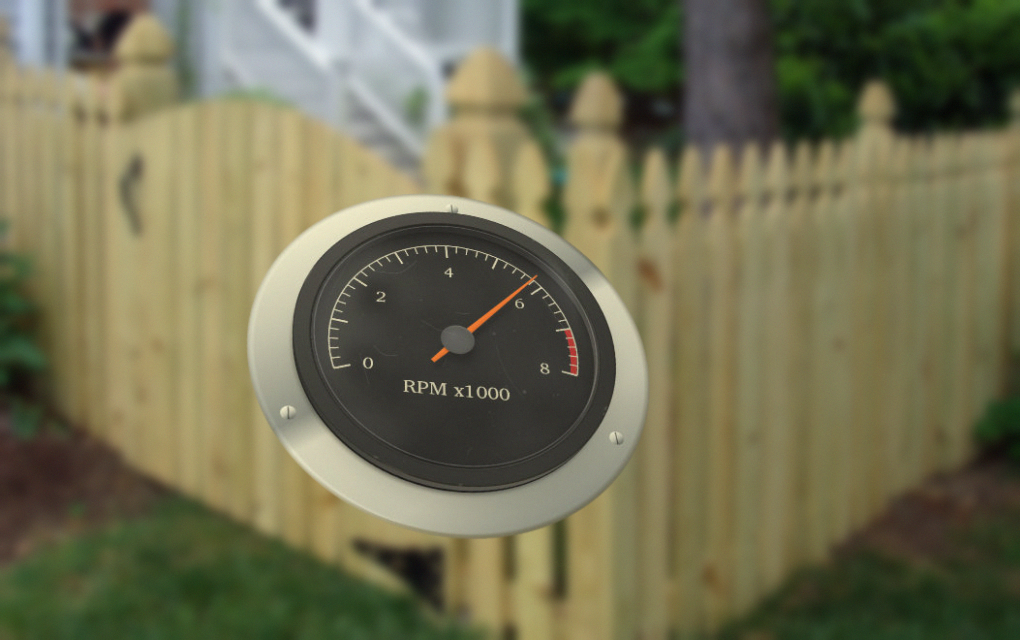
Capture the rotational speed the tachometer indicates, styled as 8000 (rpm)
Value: 5800 (rpm)
